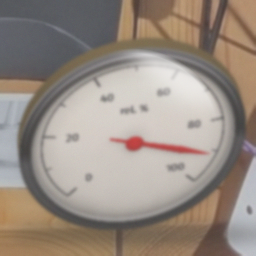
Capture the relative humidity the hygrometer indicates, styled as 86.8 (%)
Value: 90 (%)
